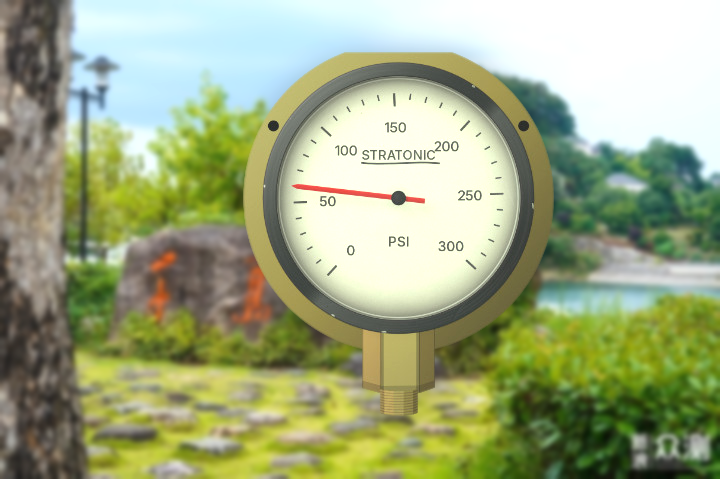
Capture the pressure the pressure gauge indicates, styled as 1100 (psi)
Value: 60 (psi)
